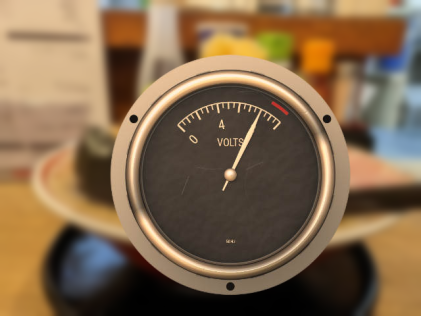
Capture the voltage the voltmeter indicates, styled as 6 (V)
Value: 8 (V)
